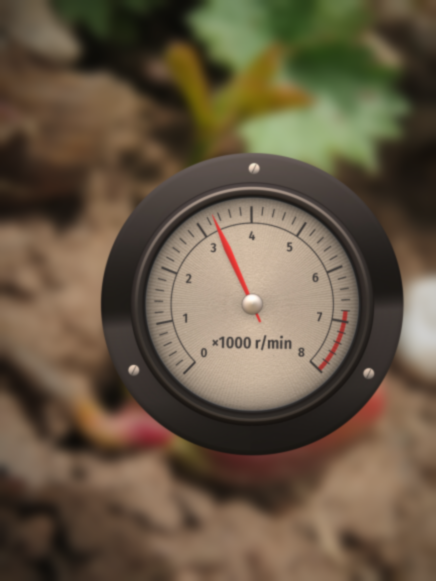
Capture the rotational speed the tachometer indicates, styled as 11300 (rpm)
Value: 3300 (rpm)
